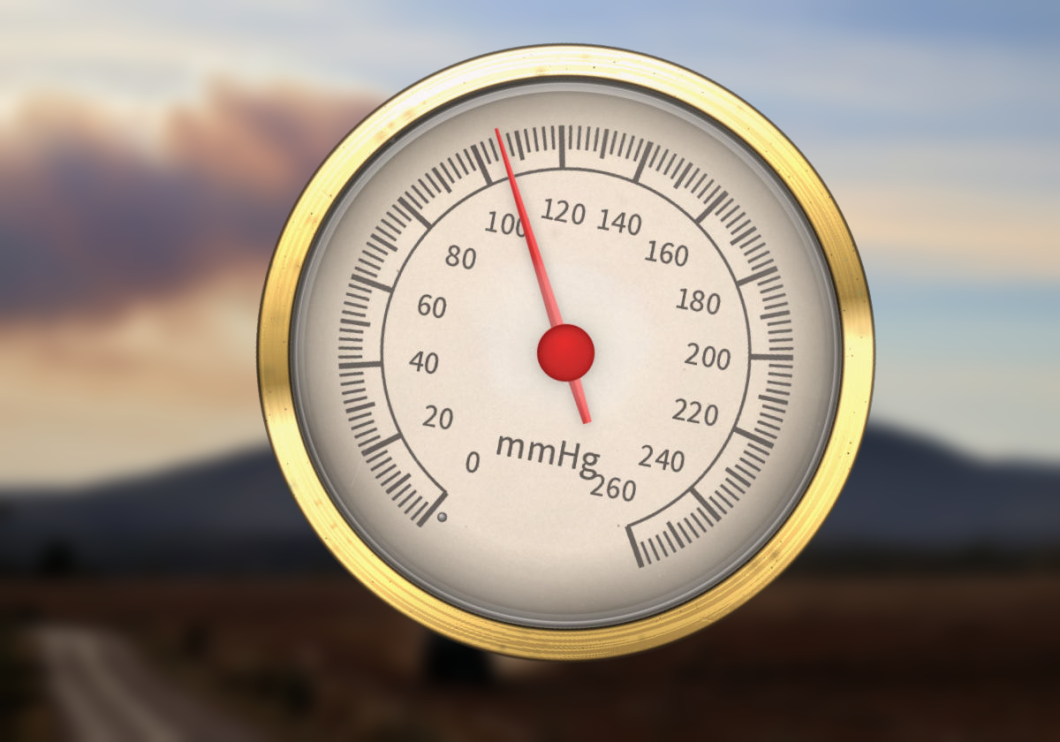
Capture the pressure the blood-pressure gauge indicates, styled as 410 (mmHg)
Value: 106 (mmHg)
